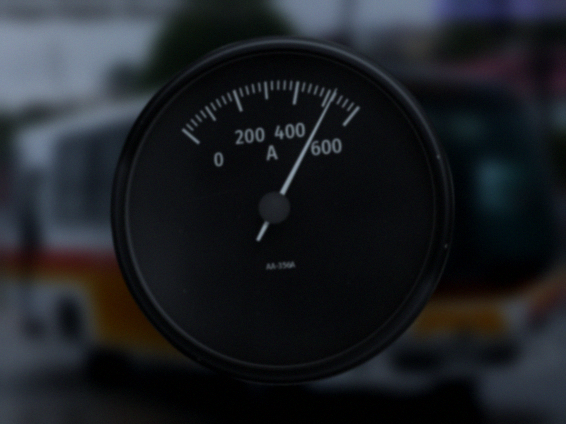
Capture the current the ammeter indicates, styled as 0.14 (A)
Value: 520 (A)
